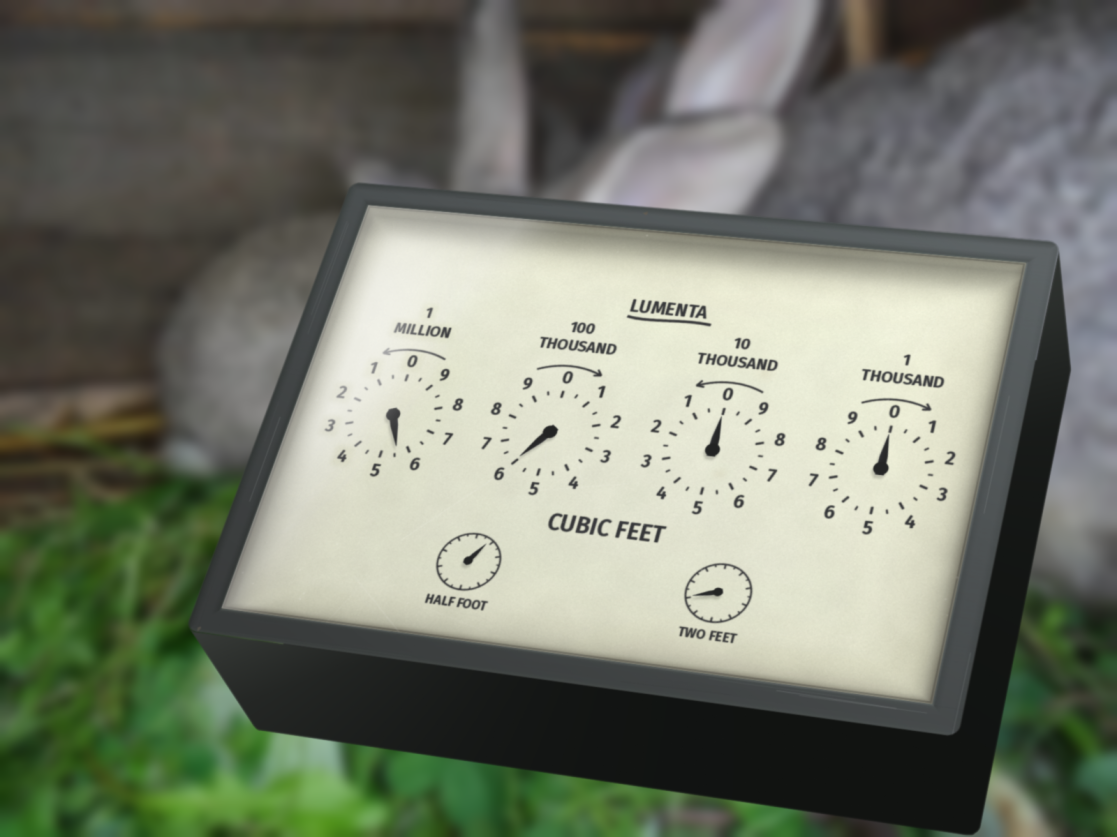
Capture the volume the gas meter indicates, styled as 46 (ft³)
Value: 560000 (ft³)
